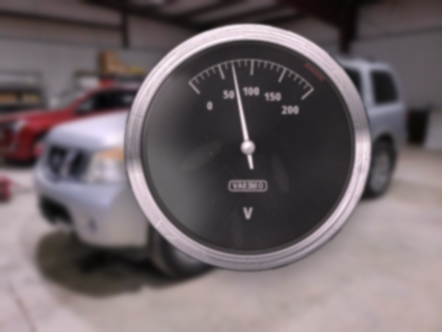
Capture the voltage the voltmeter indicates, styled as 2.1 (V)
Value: 70 (V)
